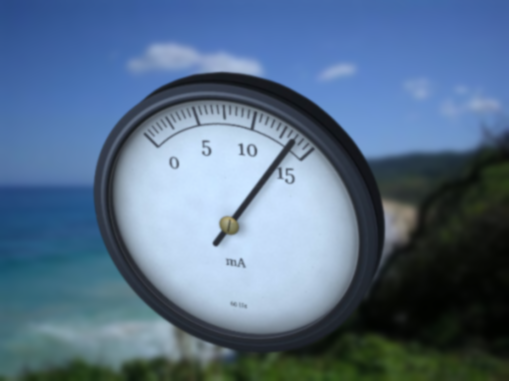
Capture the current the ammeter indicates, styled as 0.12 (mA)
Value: 13.5 (mA)
